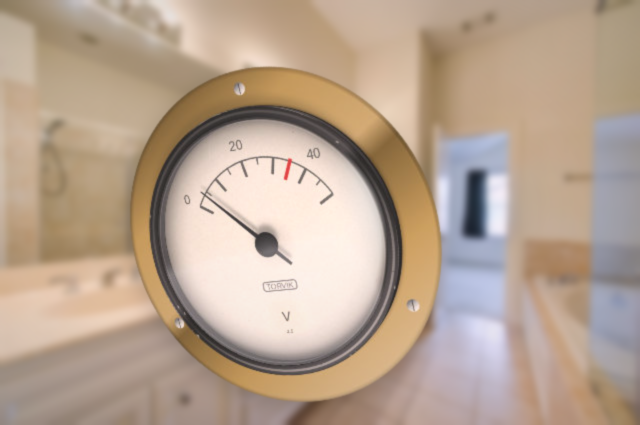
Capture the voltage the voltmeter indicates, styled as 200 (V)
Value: 5 (V)
